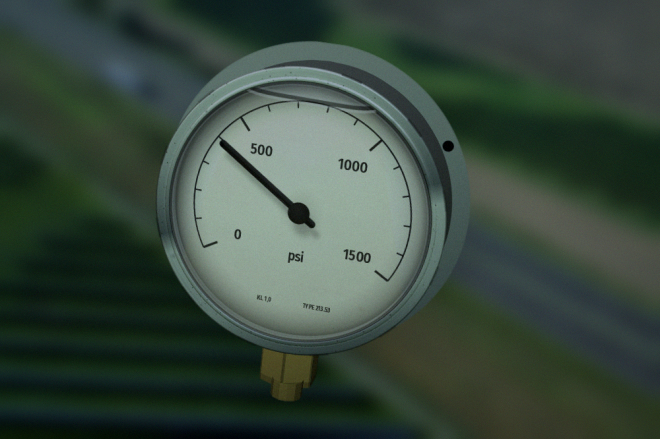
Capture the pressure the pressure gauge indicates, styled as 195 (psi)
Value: 400 (psi)
